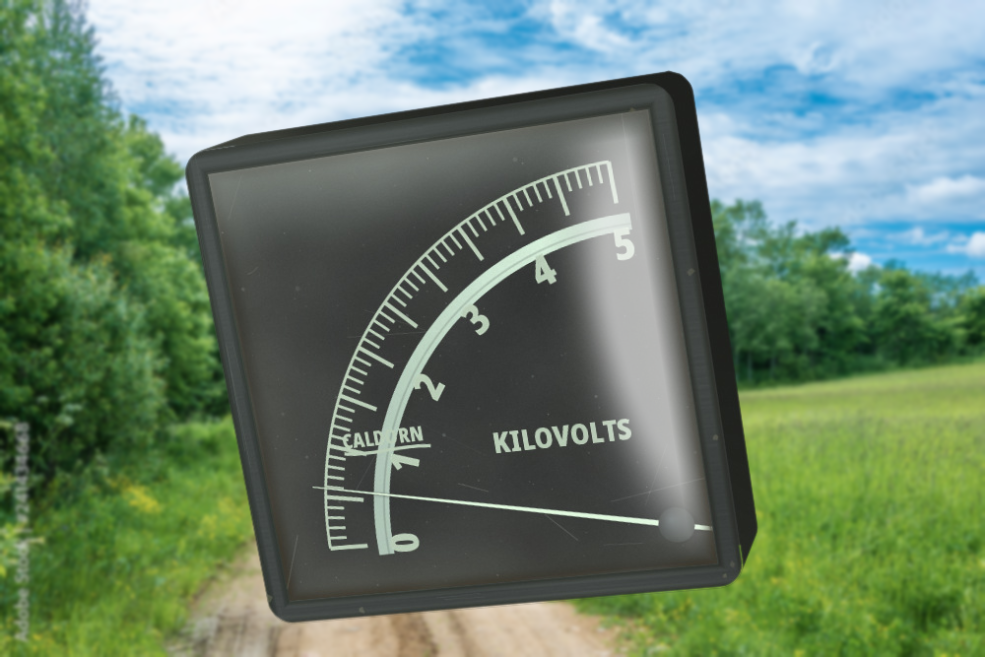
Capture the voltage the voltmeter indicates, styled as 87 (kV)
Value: 0.6 (kV)
